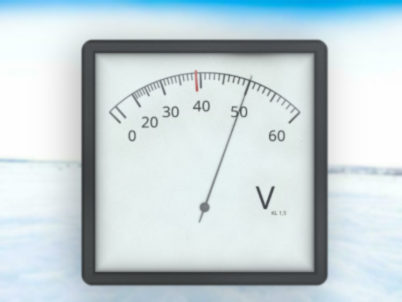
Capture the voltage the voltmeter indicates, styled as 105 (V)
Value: 50 (V)
